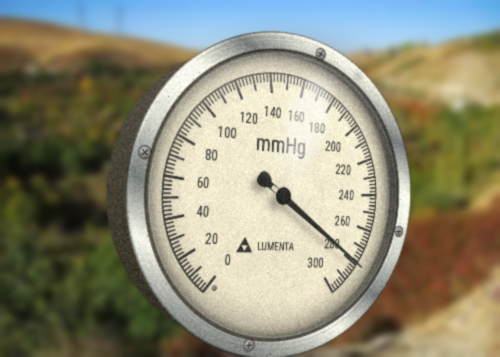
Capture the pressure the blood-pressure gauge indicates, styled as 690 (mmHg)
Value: 280 (mmHg)
